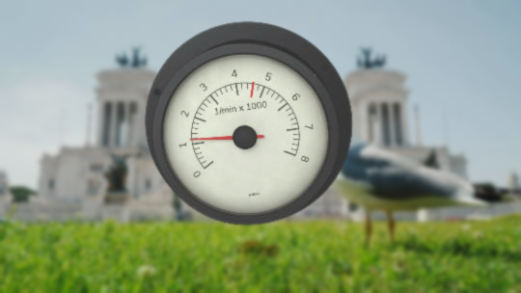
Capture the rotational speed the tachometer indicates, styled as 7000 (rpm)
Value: 1200 (rpm)
